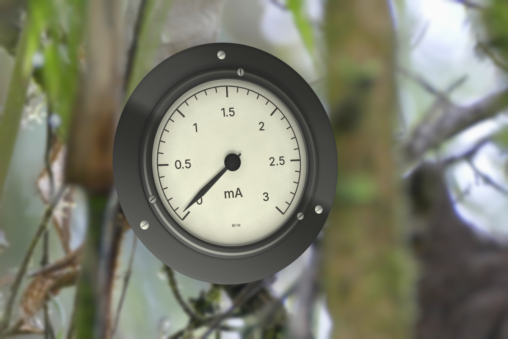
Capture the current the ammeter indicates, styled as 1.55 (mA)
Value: 0.05 (mA)
